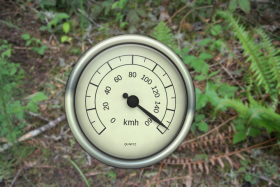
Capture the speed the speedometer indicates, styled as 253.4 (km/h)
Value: 155 (km/h)
